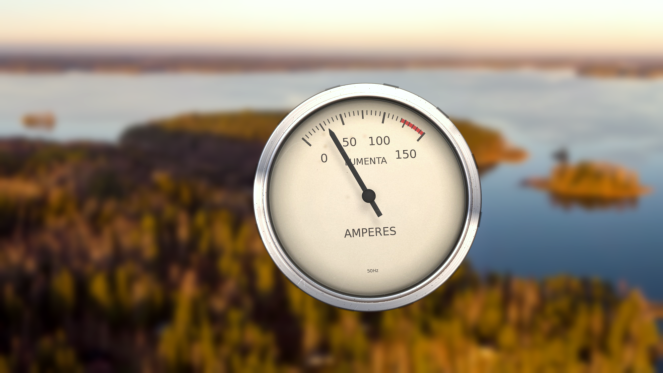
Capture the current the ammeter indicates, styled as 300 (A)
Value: 30 (A)
